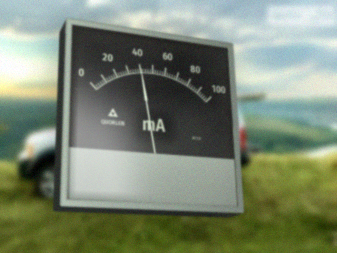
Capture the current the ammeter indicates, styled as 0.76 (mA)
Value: 40 (mA)
